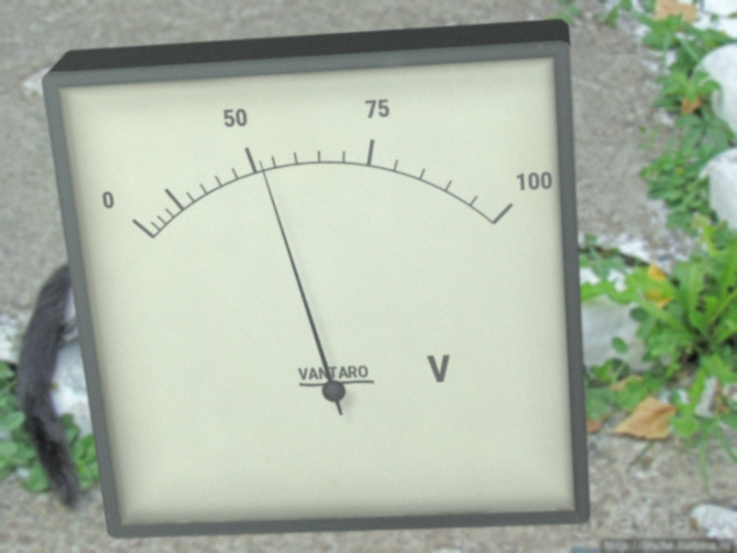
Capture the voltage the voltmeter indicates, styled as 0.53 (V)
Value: 52.5 (V)
